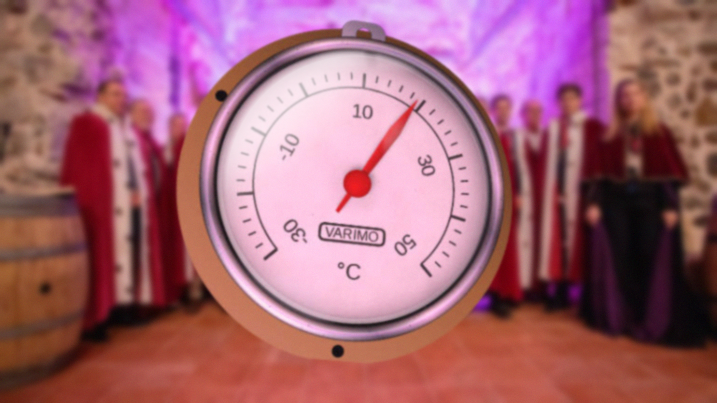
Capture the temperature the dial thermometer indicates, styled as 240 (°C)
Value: 19 (°C)
